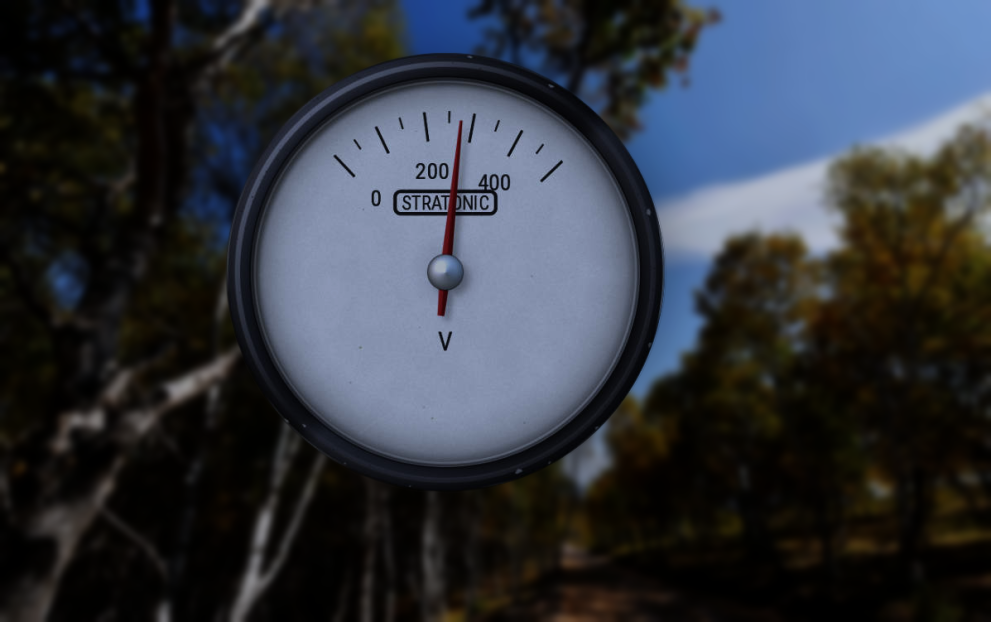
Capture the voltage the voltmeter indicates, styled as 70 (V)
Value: 275 (V)
